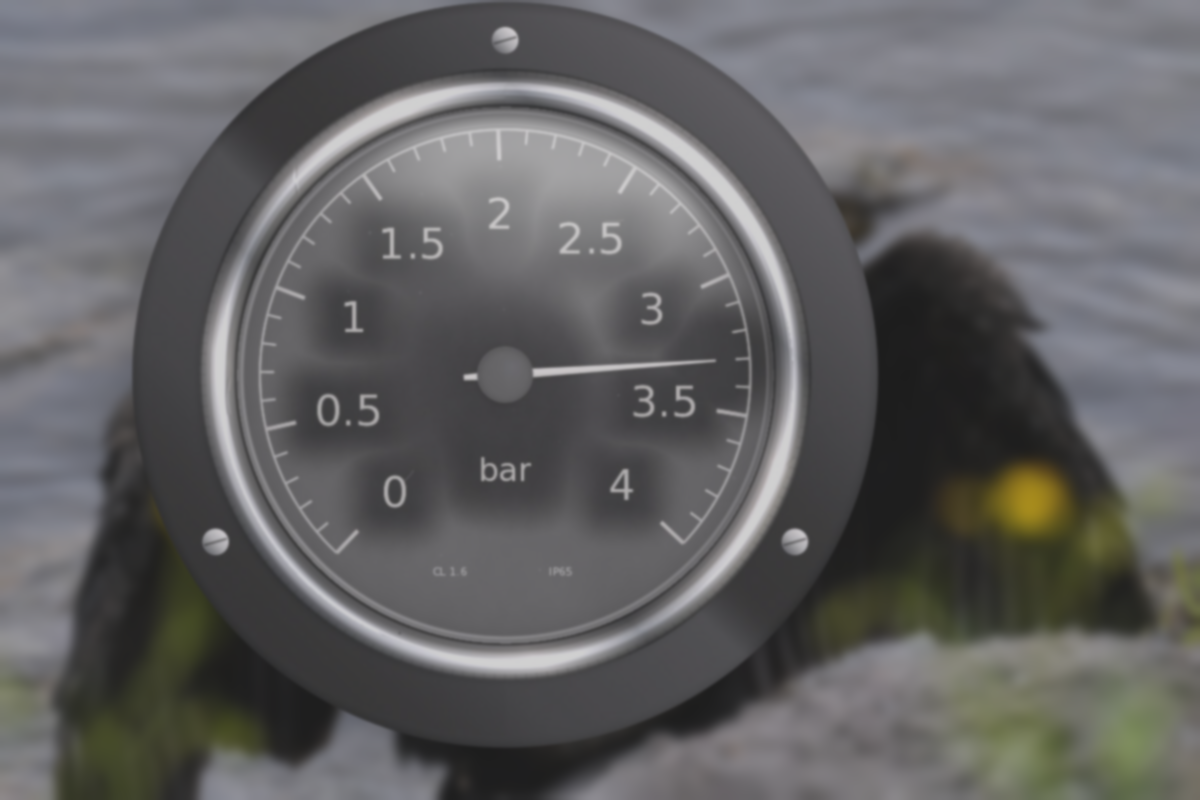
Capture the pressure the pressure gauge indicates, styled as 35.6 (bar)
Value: 3.3 (bar)
